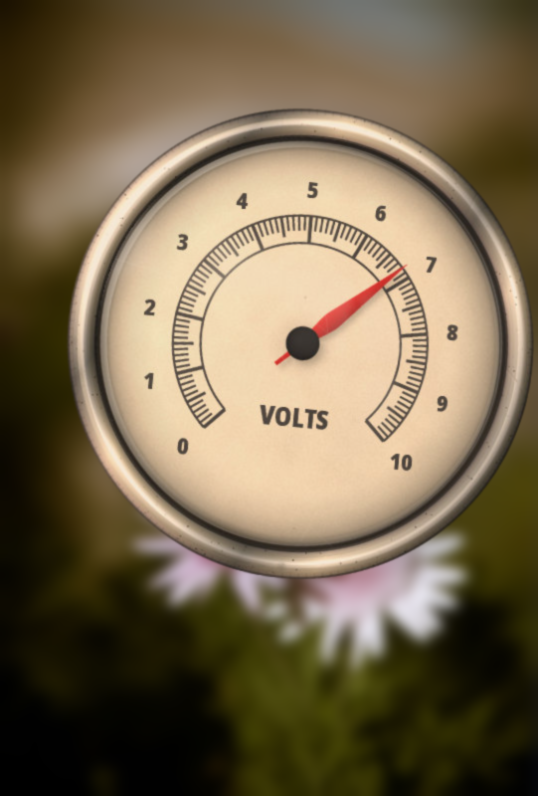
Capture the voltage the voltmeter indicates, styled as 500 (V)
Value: 6.8 (V)
